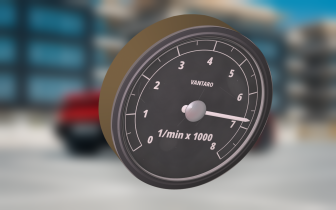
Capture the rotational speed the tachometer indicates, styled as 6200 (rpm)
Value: 6750 (rpm)
